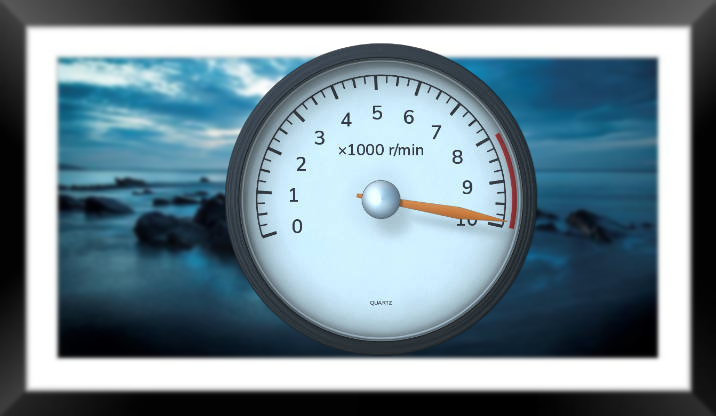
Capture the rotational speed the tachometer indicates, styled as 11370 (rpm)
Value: 9875 (rpm)
